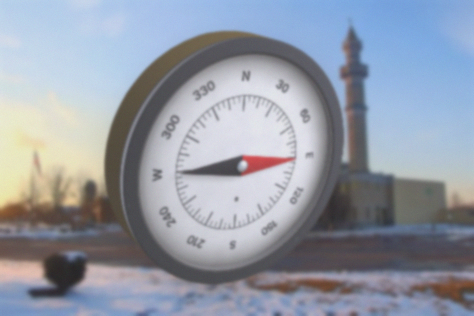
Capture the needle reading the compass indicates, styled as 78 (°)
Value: 90 (°)
